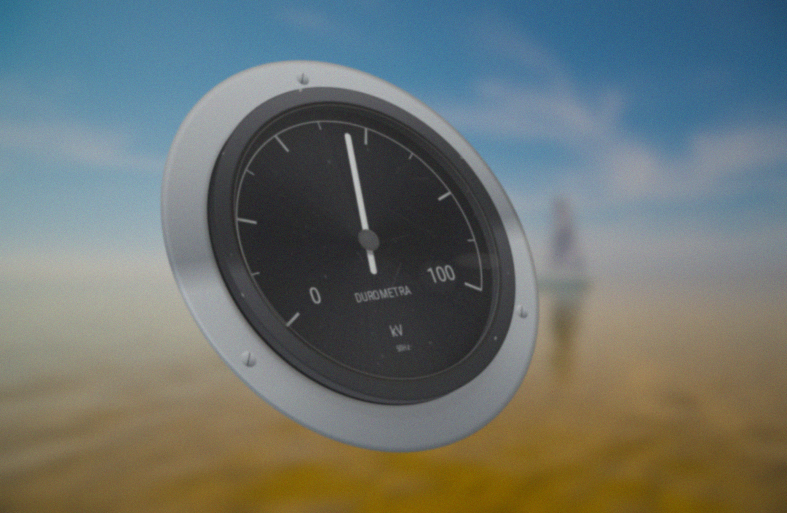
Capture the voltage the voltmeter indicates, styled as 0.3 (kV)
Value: 55 (kV)
